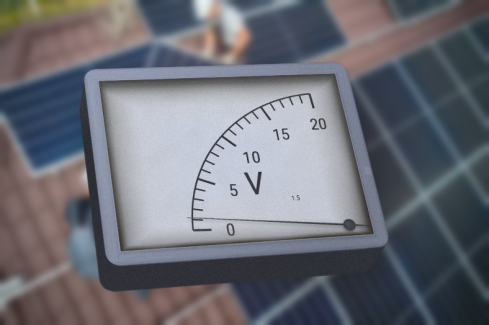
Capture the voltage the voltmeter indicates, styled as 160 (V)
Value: 1 (V)
